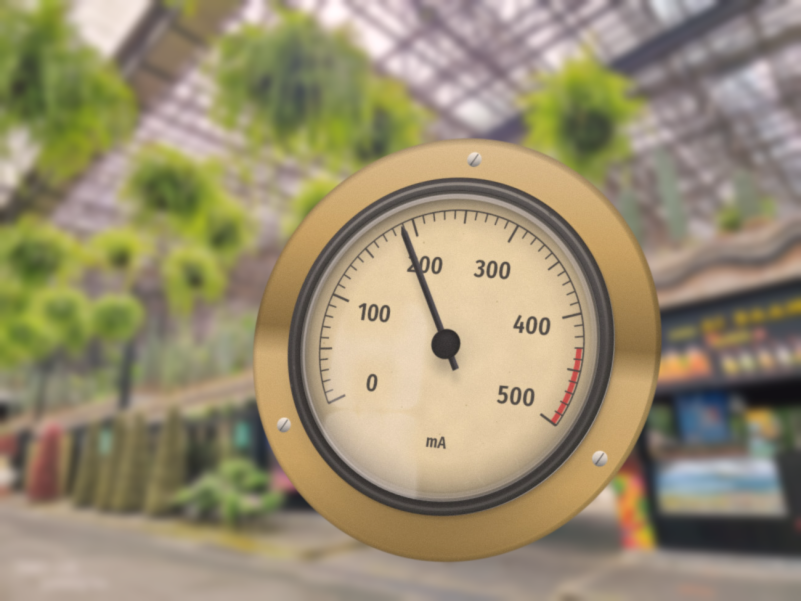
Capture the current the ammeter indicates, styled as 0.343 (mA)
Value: 190 (mA)
